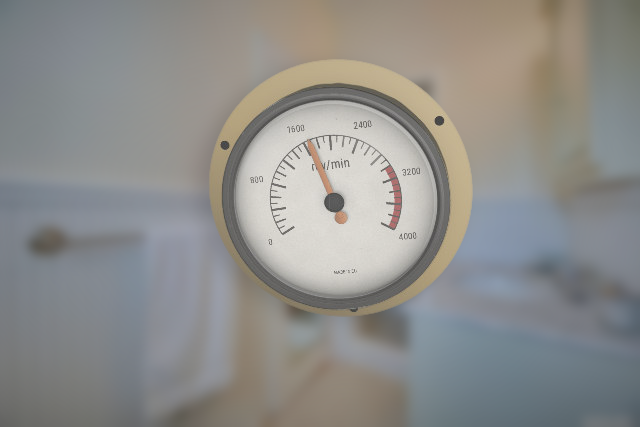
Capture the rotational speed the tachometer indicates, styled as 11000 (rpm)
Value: 1700 (rpm)
